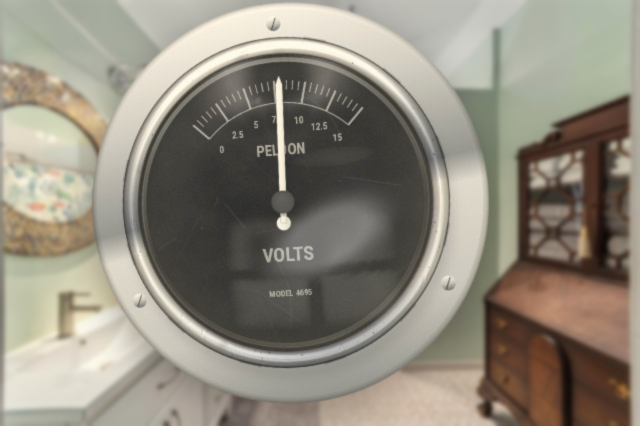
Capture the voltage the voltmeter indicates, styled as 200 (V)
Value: 8 (V)
